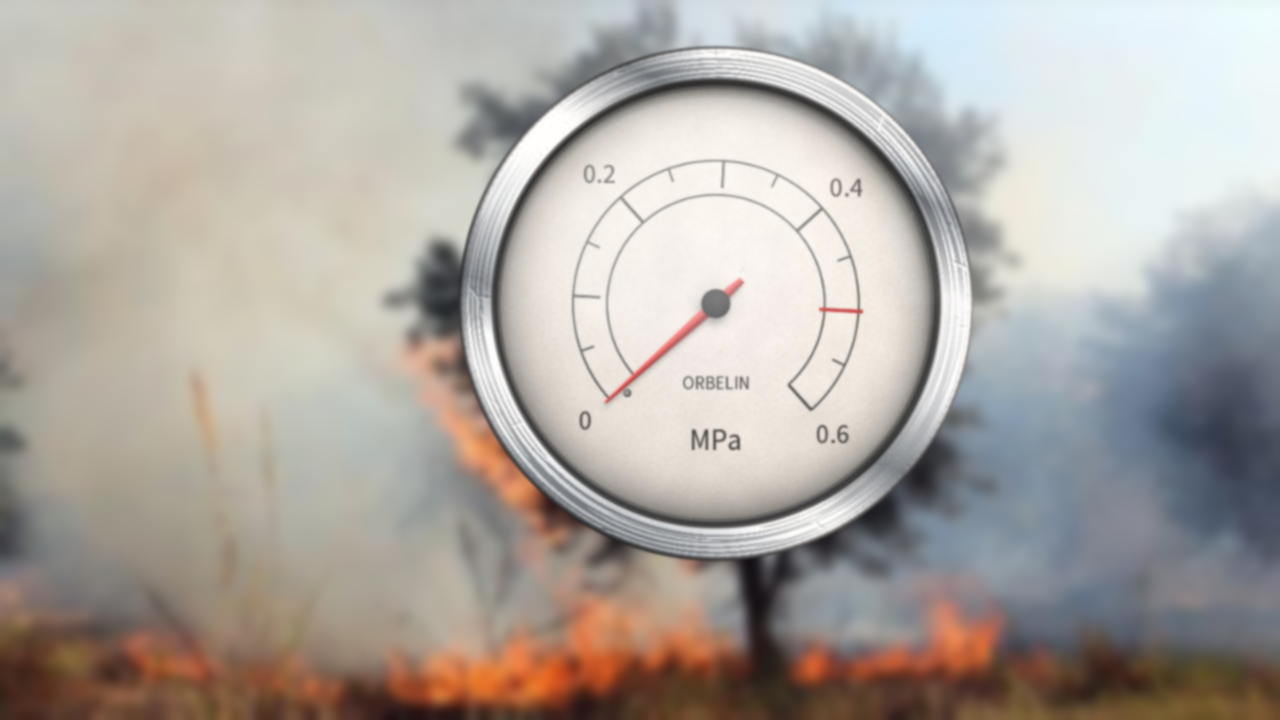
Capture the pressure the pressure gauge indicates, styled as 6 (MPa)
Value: 0 (MPa)
